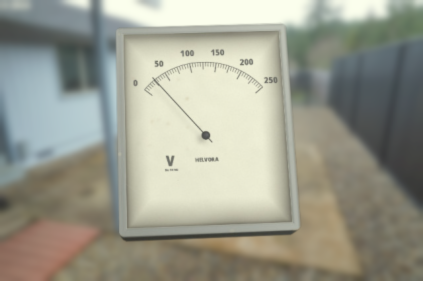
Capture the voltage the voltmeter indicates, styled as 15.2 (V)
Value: 25 (V)
